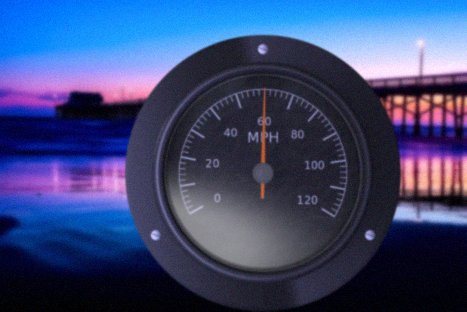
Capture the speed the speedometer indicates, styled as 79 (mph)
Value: 60 (mph)
